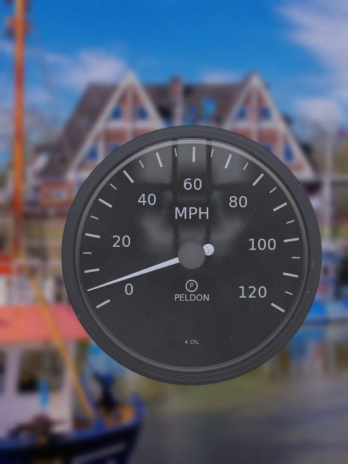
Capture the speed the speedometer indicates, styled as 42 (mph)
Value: 5 (mph)
